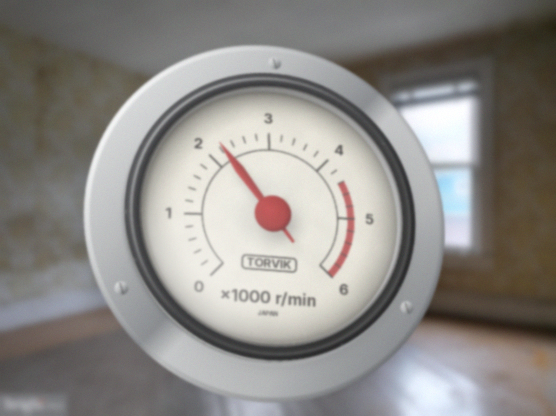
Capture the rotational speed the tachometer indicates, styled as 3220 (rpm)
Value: 2200 (rpm)
